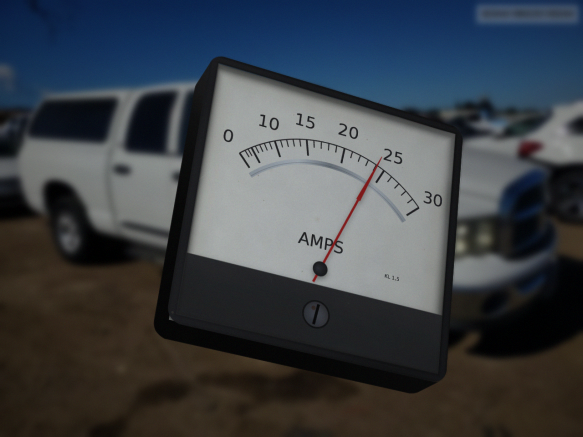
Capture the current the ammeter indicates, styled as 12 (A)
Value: 24 (A)
